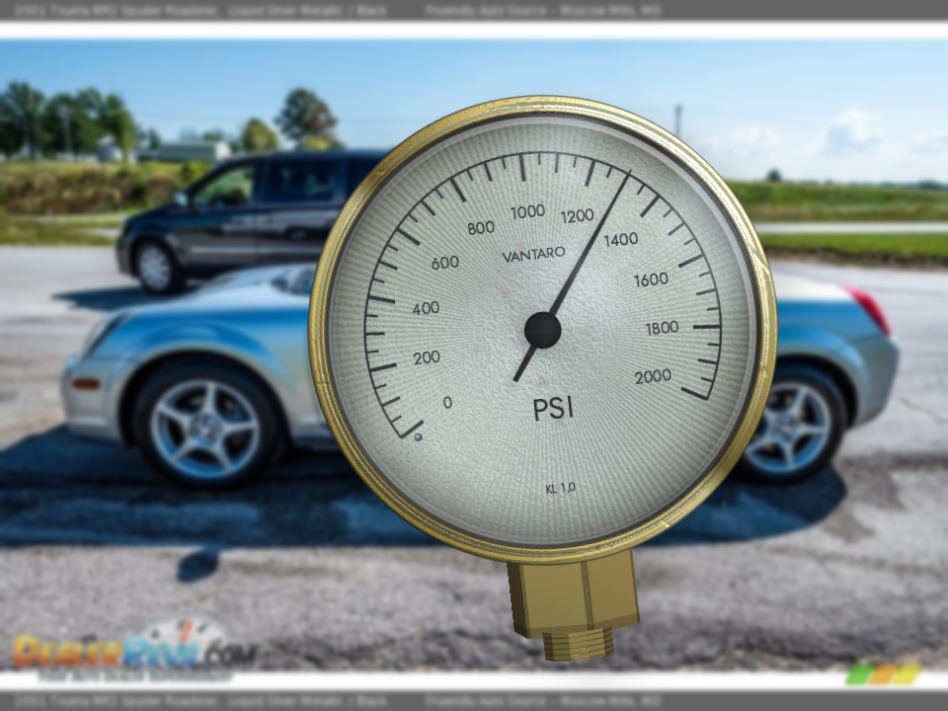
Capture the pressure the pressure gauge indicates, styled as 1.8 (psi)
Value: 1300 (psi)
